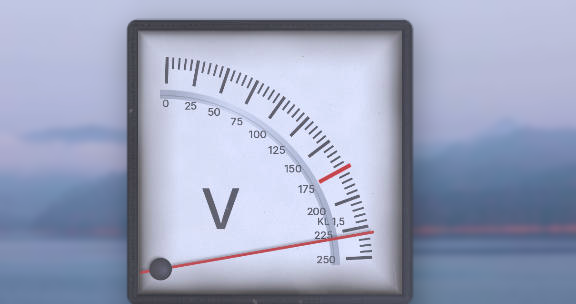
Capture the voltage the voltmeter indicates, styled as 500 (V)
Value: 230 (V)
